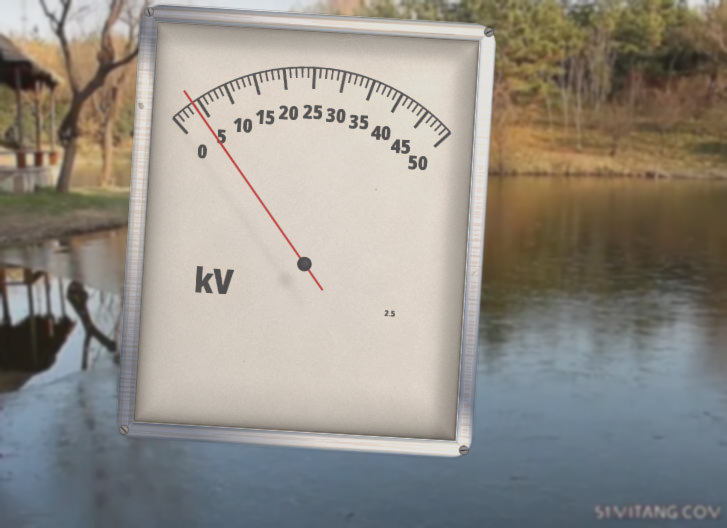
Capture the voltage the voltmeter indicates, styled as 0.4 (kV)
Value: 4 (kV)
